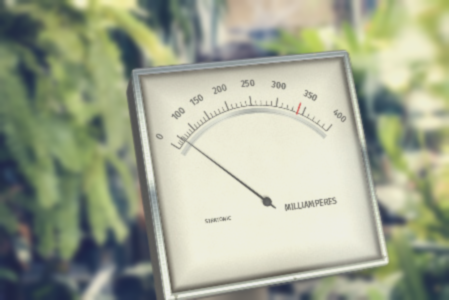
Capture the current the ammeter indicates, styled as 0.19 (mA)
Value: 50 (mA)
